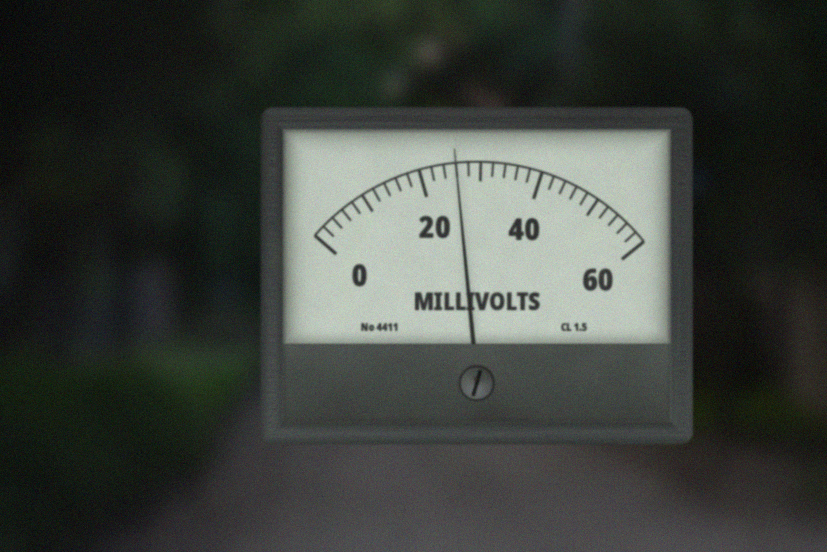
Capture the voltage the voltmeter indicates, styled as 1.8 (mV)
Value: 26 (mV)
